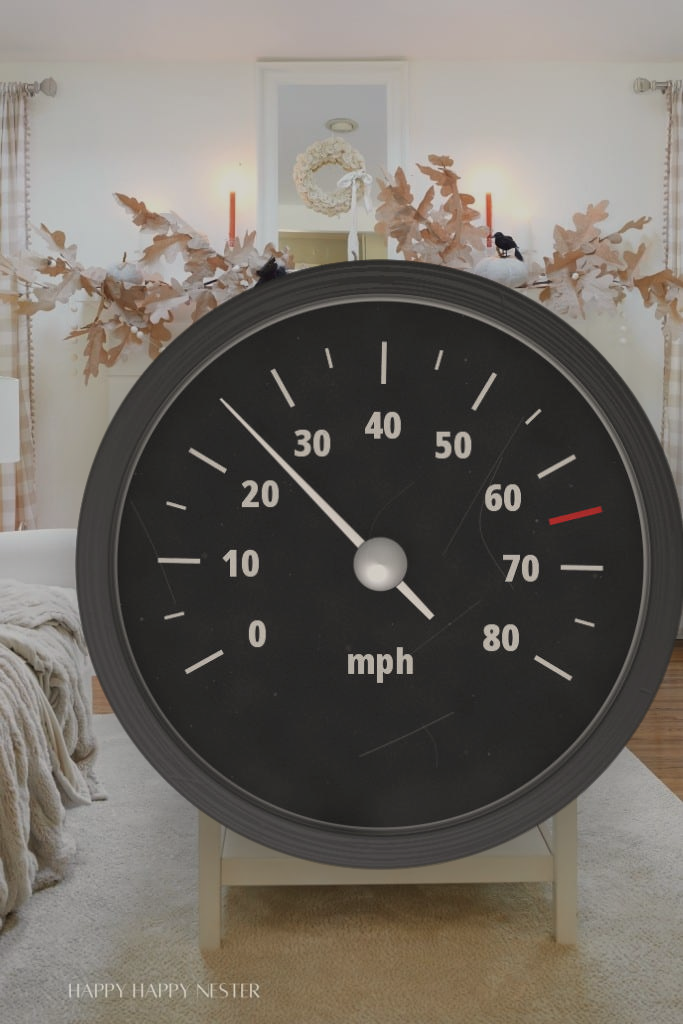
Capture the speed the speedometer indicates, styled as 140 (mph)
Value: 25 (mph)
